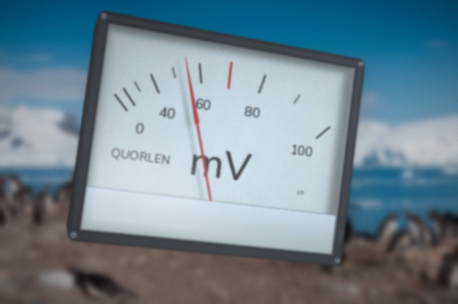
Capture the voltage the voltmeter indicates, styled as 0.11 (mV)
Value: 55 (mV)
